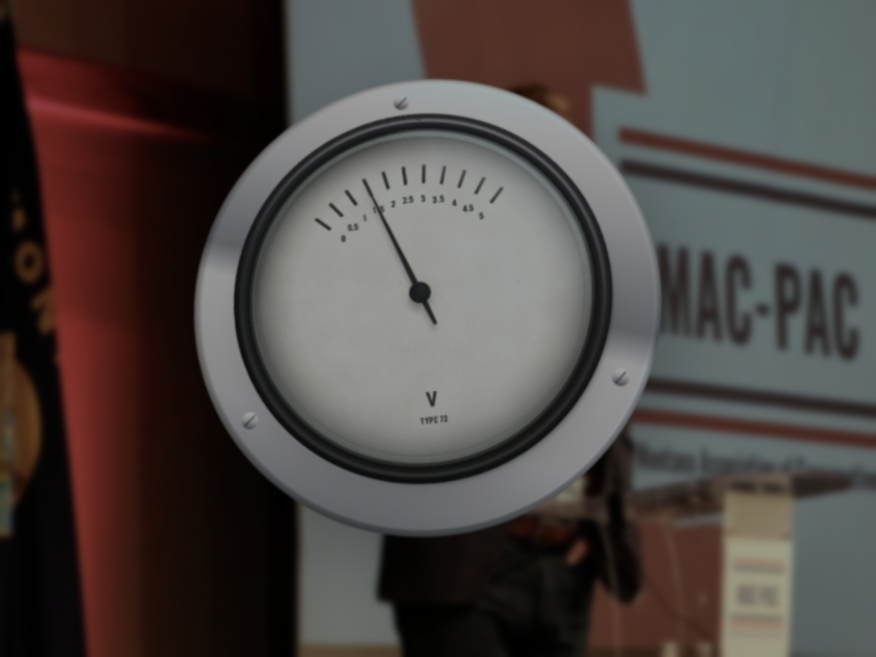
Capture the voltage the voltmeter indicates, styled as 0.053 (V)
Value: 1.5 (V)
